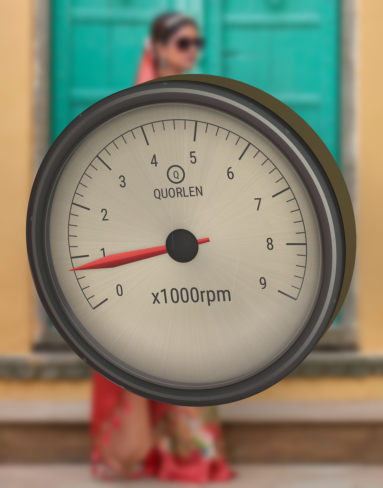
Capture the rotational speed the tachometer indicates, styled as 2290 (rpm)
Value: 800 (rpm)
